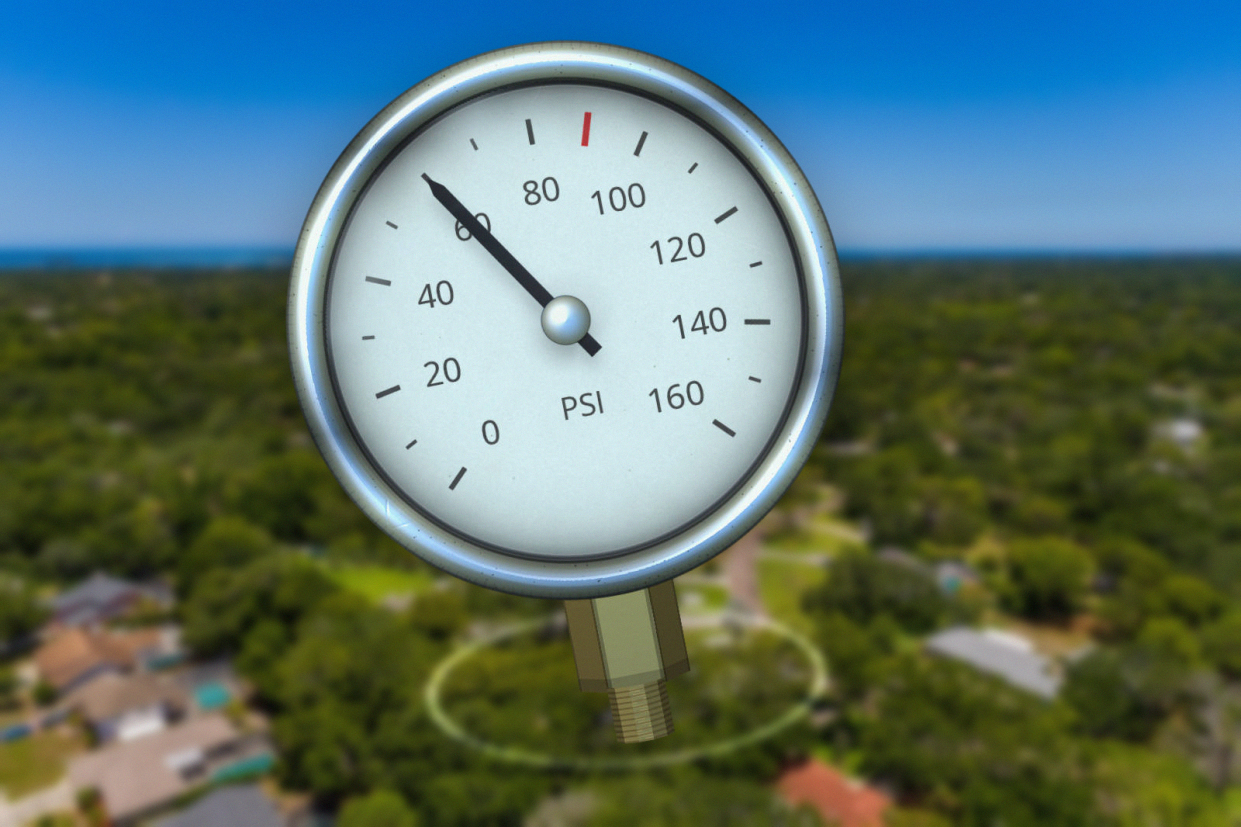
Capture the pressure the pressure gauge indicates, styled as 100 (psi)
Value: 60 (psi)
